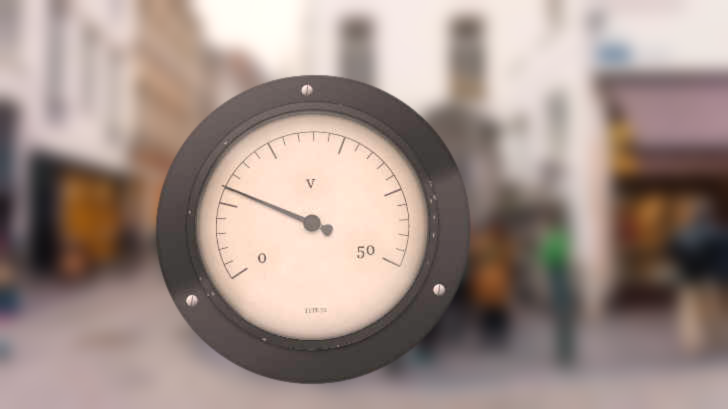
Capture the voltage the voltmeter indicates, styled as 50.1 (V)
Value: 12 (V)
